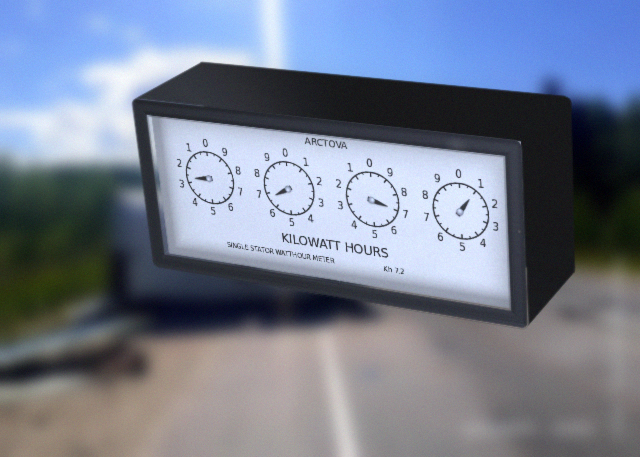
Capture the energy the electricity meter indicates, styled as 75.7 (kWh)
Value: 2671 (kWh)
